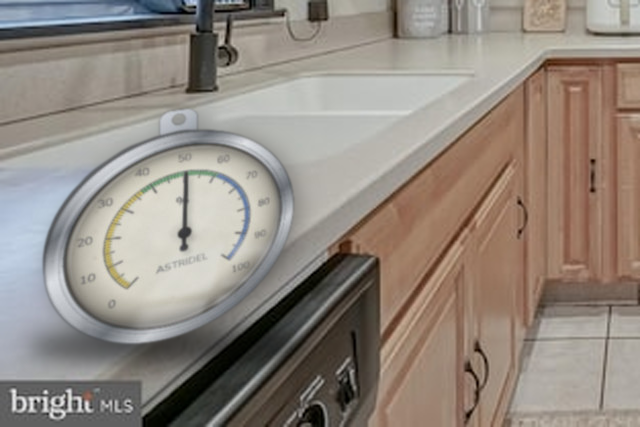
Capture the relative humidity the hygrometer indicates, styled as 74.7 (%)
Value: 50 (%)
